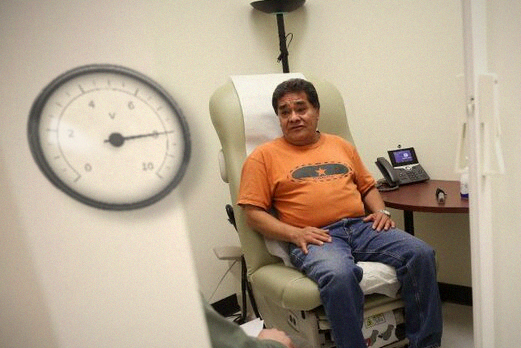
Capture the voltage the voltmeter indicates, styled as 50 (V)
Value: 8 (V)
